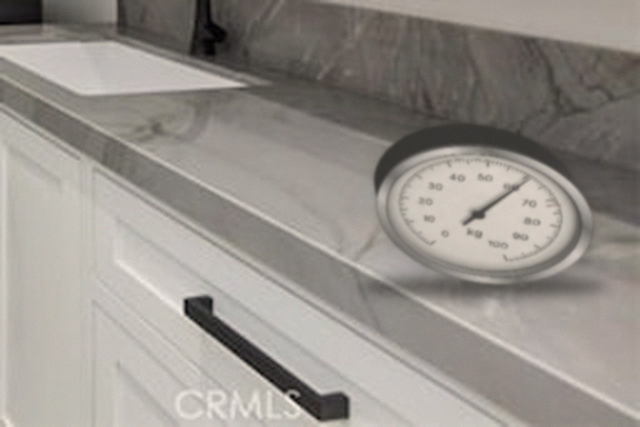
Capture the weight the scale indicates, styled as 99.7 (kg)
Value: 60 (kg)
